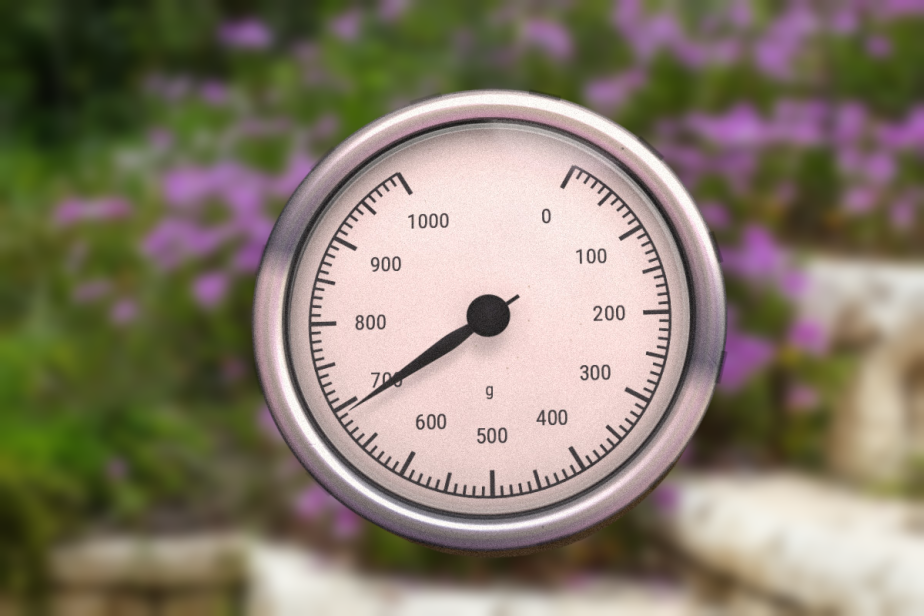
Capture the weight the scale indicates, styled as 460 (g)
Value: 690 (g)
